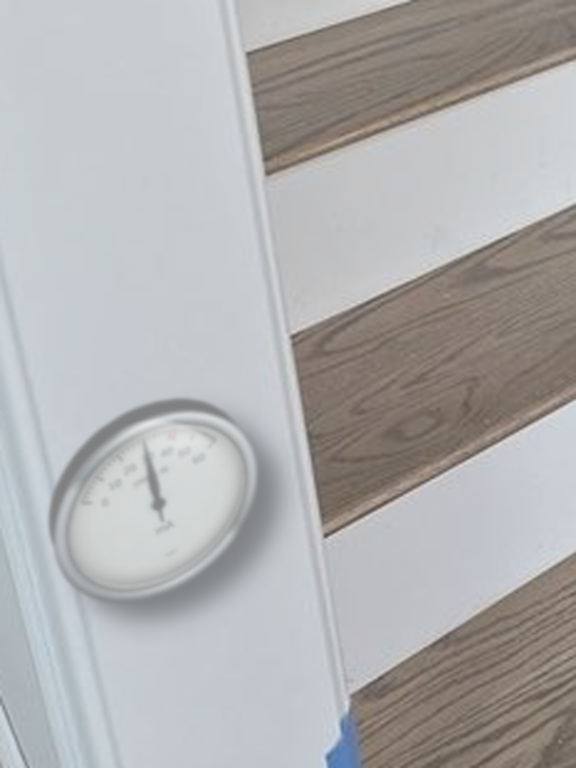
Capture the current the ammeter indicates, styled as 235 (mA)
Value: 30 (mA)
